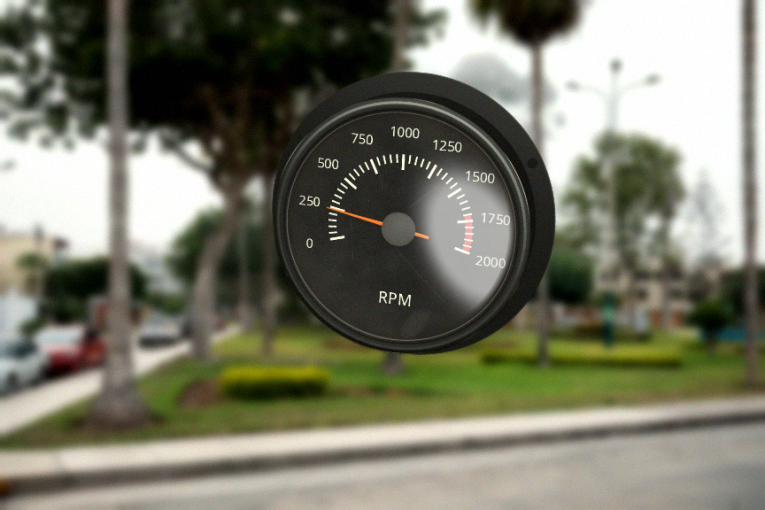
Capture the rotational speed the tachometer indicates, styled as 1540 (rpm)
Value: 250 (rpm)
